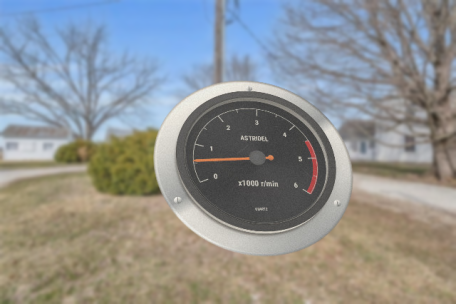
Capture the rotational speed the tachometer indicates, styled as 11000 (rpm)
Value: 500 (rpm)
